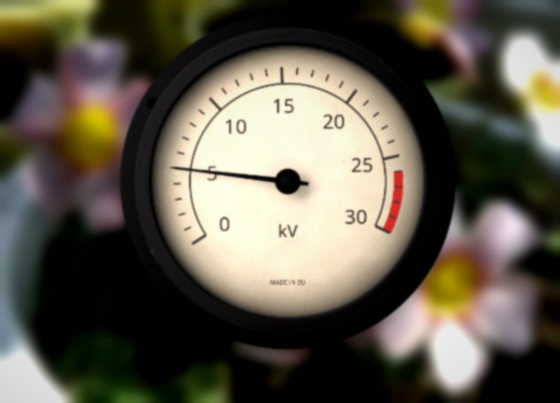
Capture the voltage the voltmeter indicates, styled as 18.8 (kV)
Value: 5 (kV)
